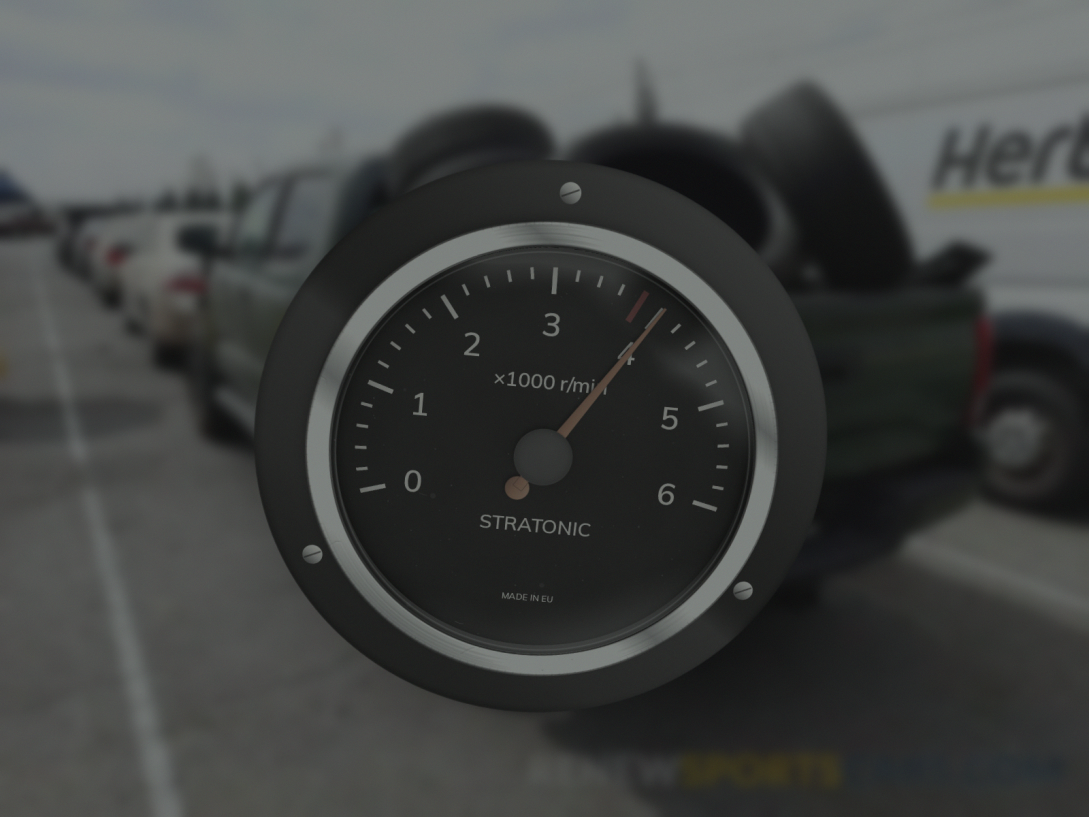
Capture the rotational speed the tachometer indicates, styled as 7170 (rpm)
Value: 4000 (rpm)
